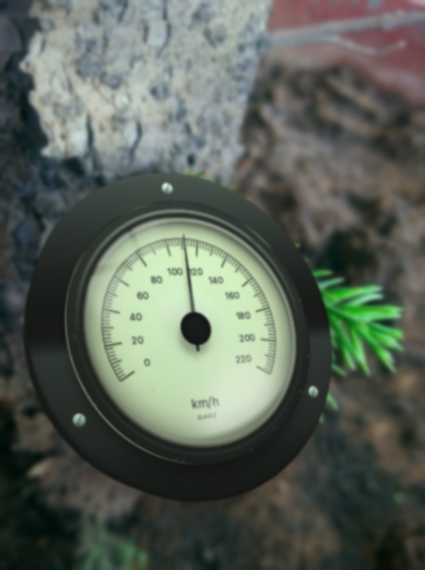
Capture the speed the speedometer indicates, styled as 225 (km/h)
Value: 110 (km/h)
